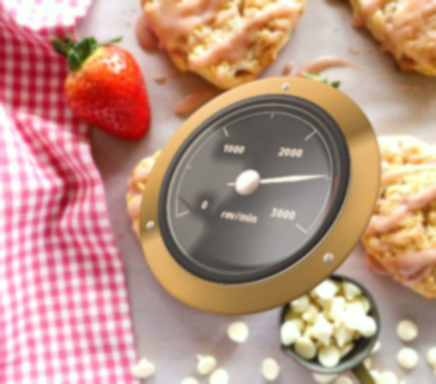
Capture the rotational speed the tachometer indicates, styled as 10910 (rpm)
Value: 2500 (rpm)
